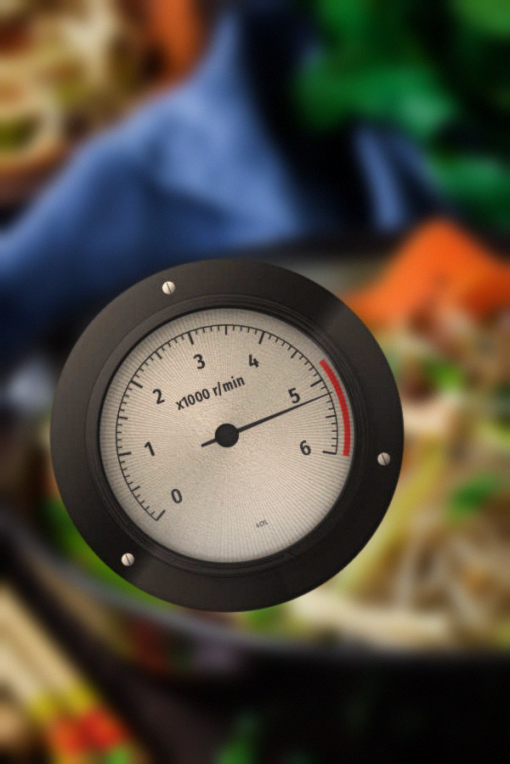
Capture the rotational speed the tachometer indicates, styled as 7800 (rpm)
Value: 5200 (rpm)
